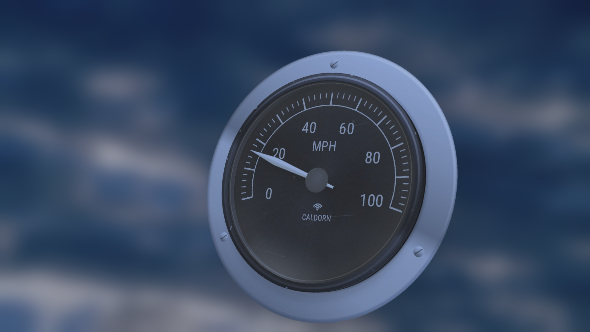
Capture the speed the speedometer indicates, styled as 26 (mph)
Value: 16 (mph)
